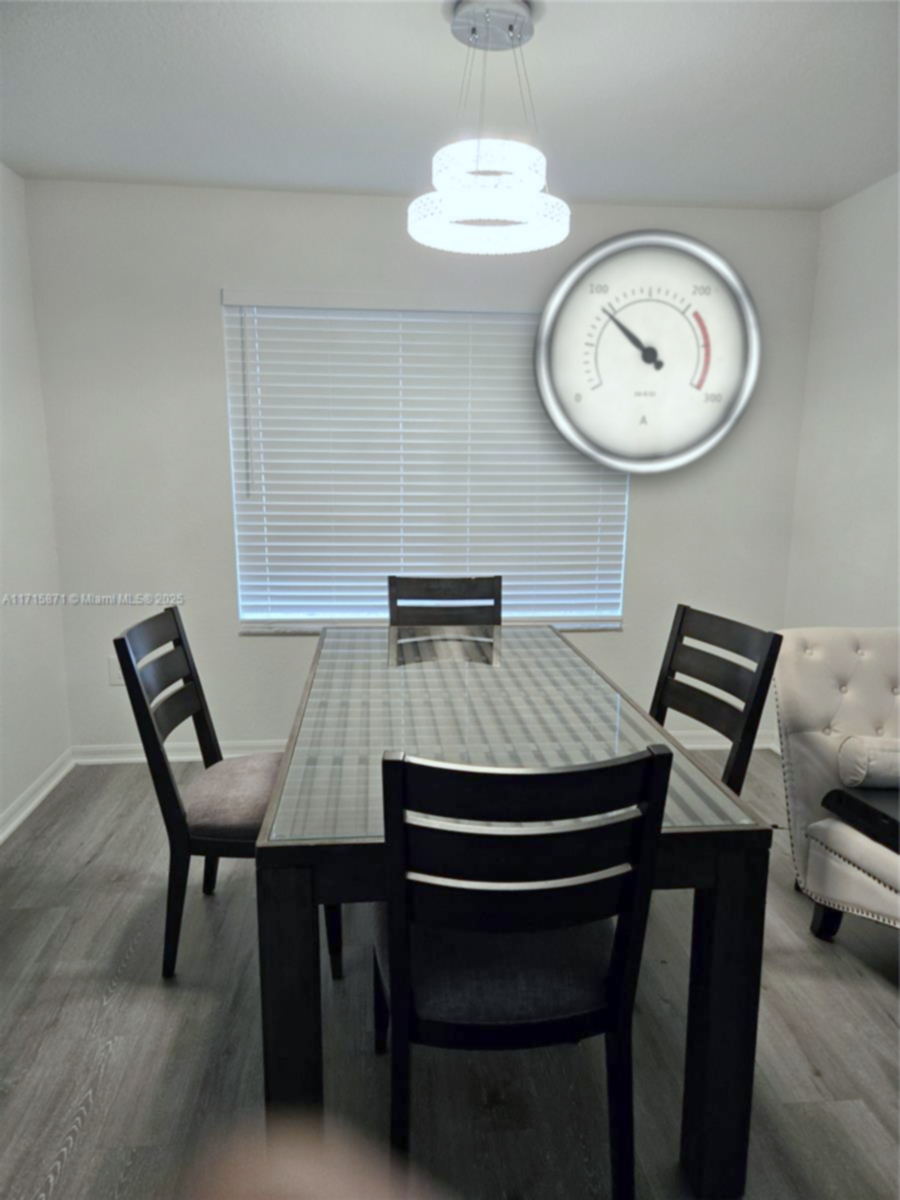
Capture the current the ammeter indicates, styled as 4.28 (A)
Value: 90 (A)
